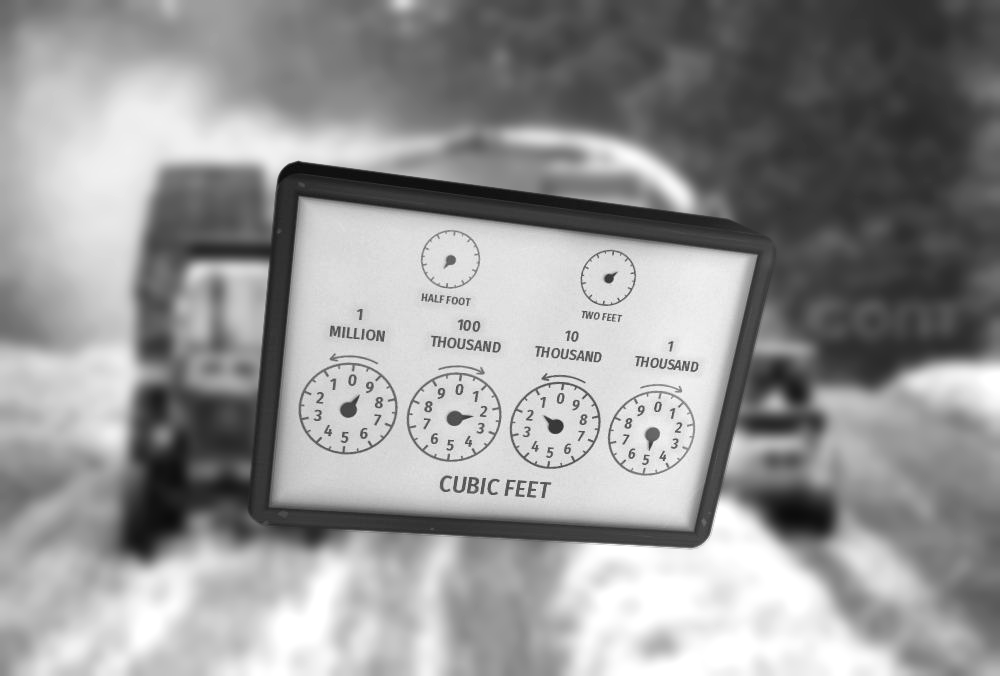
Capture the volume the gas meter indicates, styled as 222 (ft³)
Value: 921500 (ft³)
